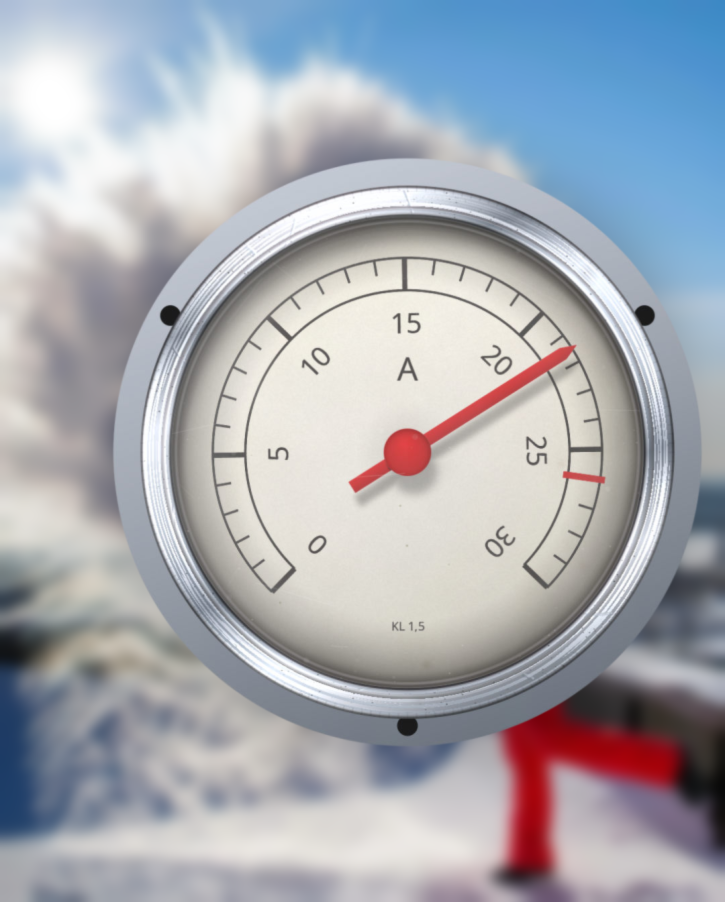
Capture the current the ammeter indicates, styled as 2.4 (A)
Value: 21.5 (A)
